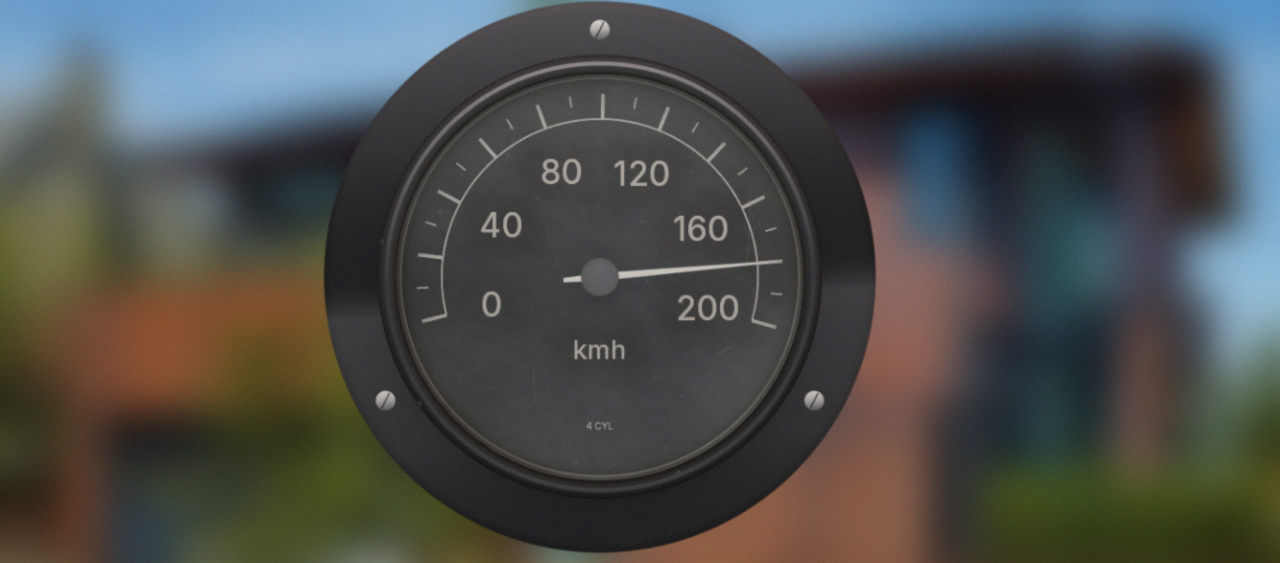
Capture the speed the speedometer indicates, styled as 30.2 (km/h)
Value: 180 (km/h)
